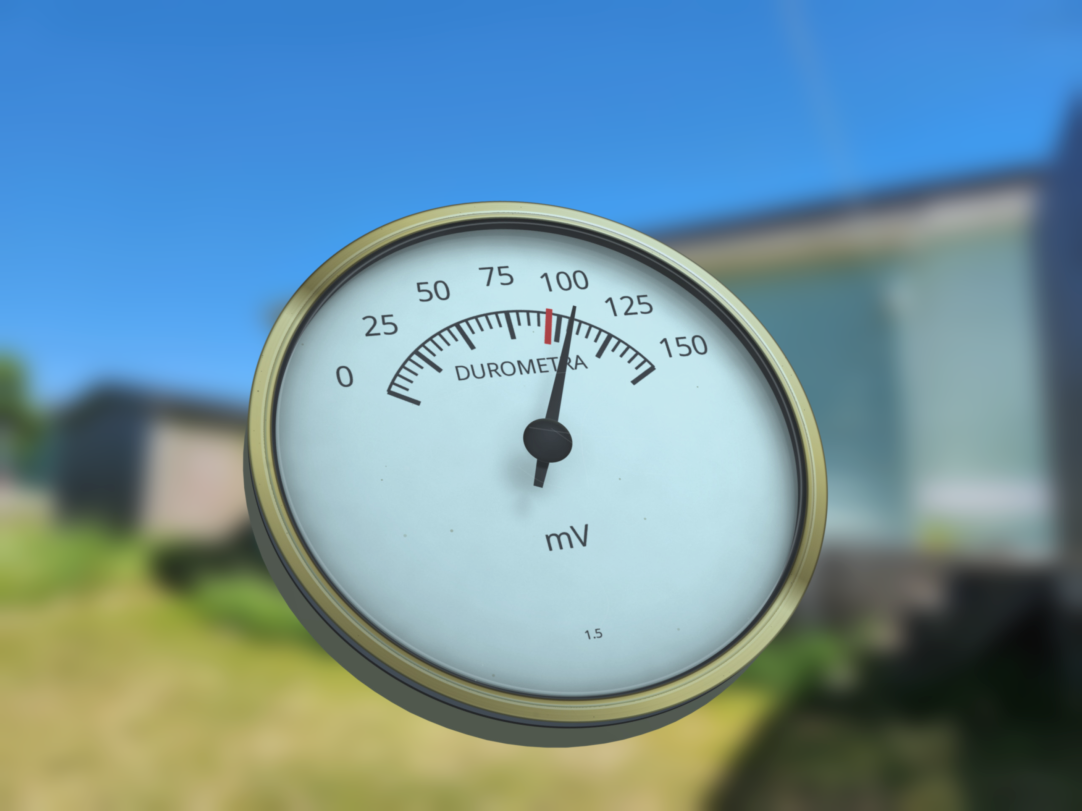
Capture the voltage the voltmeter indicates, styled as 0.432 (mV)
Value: 105 (mV)
